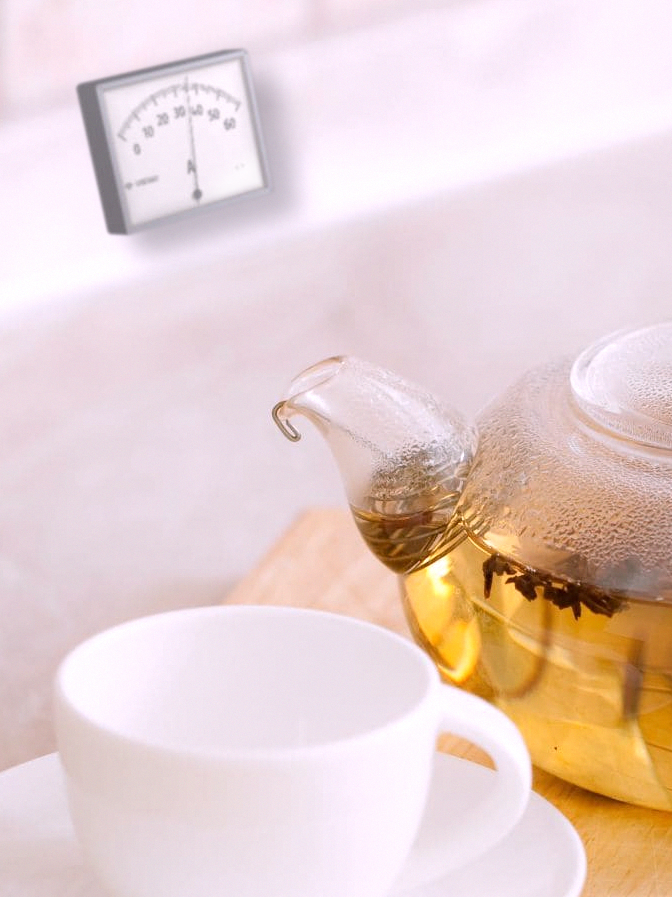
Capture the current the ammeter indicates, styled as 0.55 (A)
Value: 35 (A)
